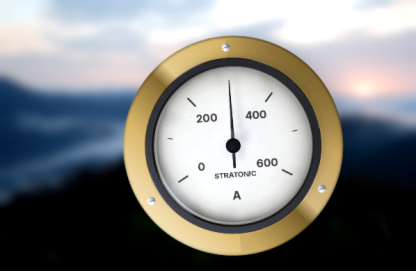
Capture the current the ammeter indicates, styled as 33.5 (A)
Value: 300 (A)
